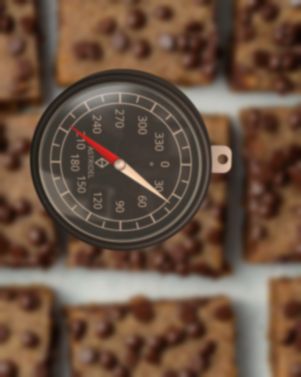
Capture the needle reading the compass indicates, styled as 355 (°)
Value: 217.5 (°)
